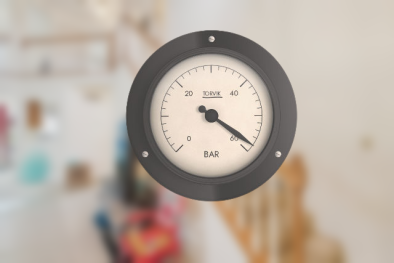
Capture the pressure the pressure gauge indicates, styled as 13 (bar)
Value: 58 (bar)
